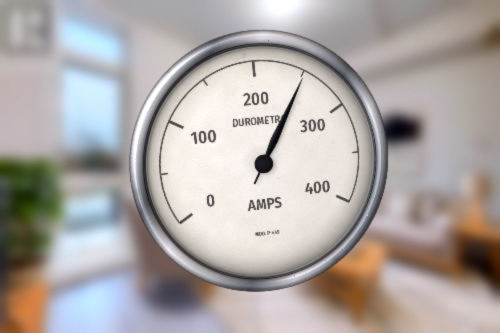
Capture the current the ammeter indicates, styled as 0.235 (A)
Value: 250 (A)
